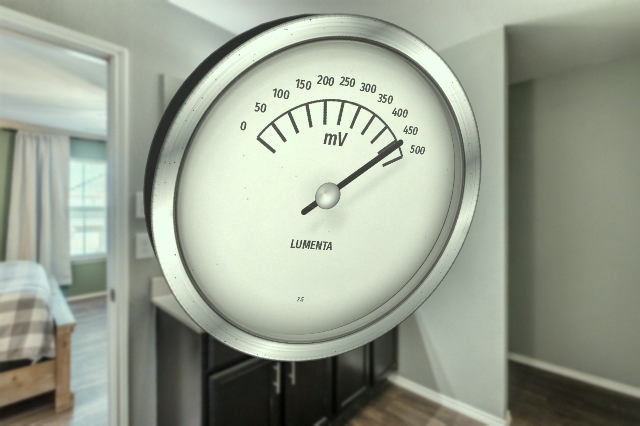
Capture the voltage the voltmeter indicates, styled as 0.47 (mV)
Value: 450 (mV)
